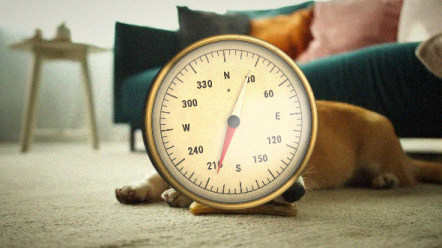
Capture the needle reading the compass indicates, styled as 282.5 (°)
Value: 205 (°)
